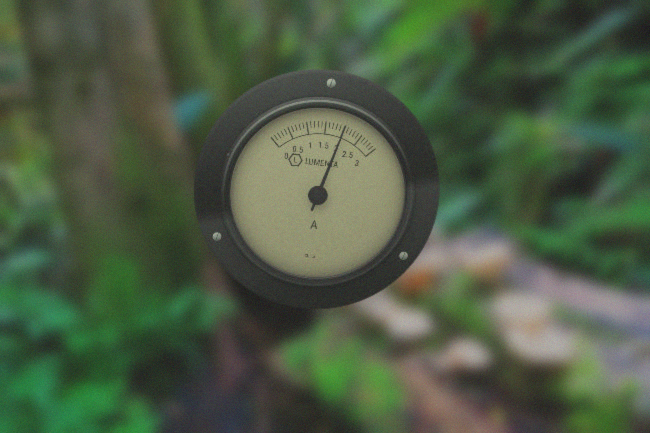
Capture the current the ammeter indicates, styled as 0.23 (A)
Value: 2 (A)
